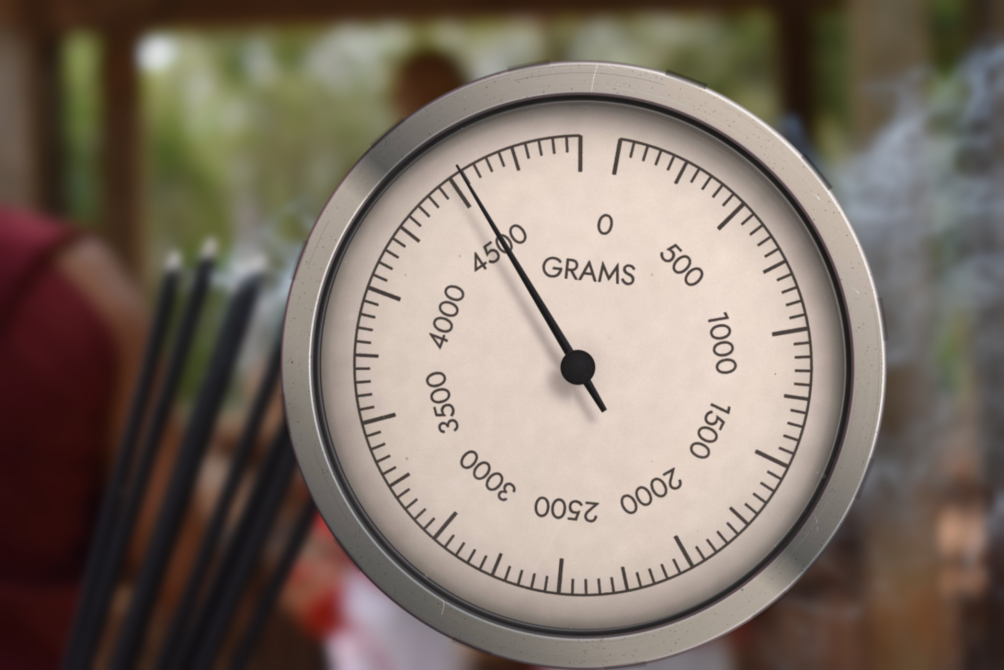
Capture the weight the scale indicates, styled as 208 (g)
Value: 4550 (g)
